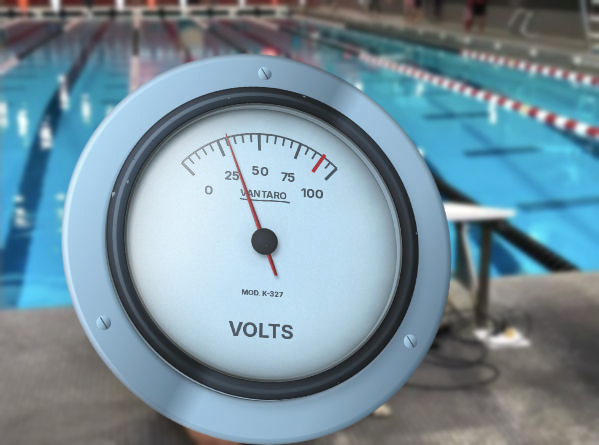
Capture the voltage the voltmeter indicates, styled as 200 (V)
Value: 30 (V)
